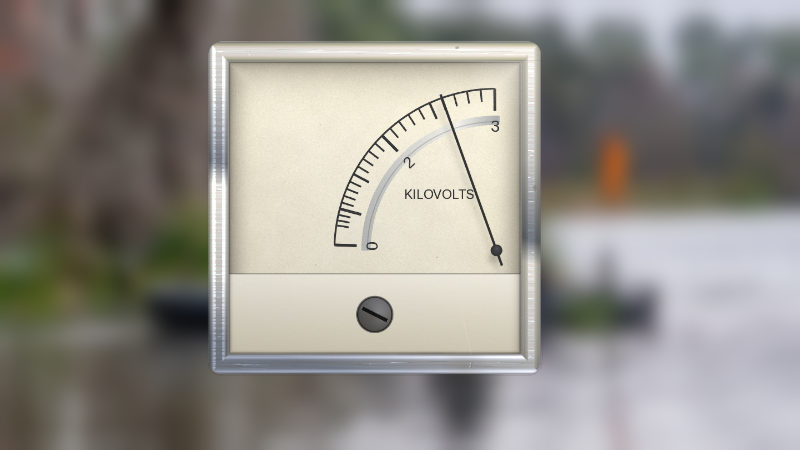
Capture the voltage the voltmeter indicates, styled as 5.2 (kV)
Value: 2.6 (kV)
